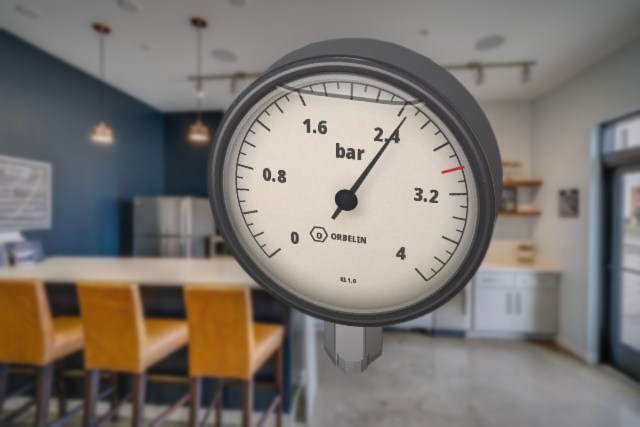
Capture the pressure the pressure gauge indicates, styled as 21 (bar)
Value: 2.45 (bar)
